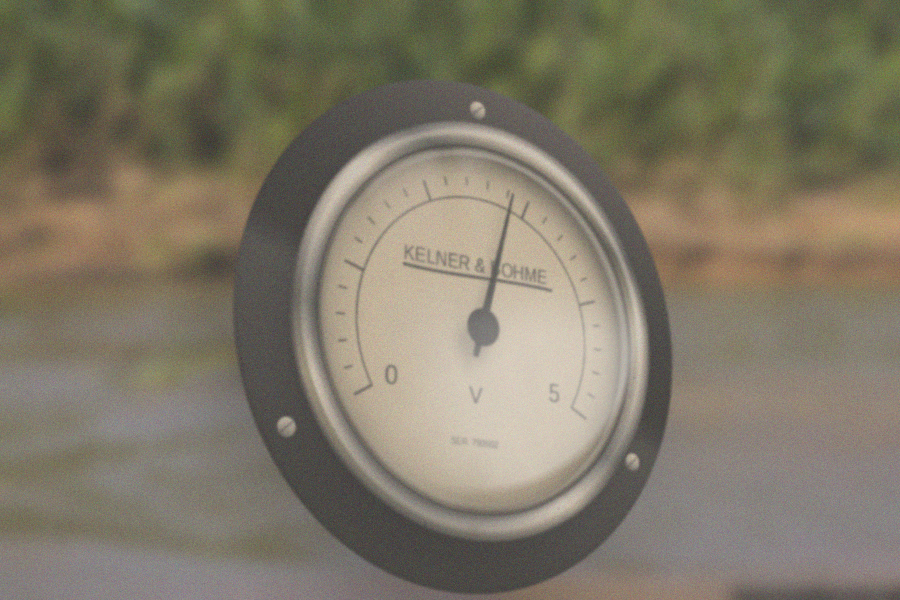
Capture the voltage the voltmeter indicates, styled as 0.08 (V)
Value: 2.8 (V)
